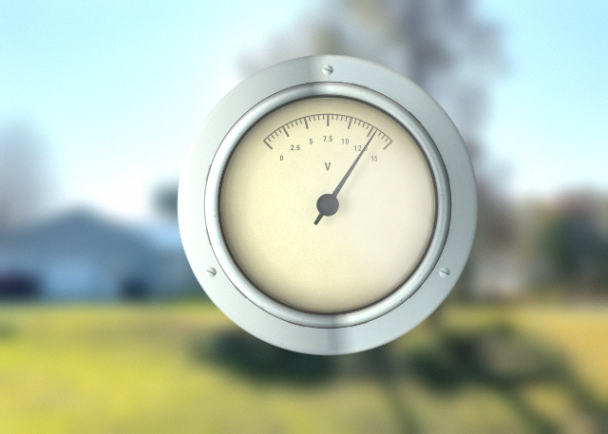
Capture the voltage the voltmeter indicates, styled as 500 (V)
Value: 13 (V)
